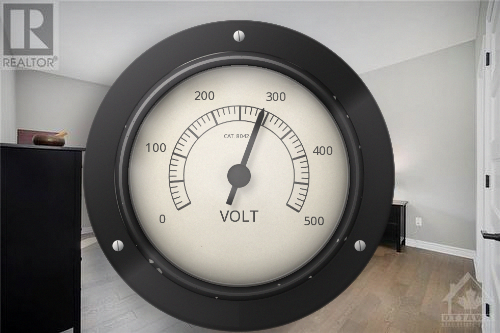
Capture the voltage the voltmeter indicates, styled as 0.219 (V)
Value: 290 (V)
